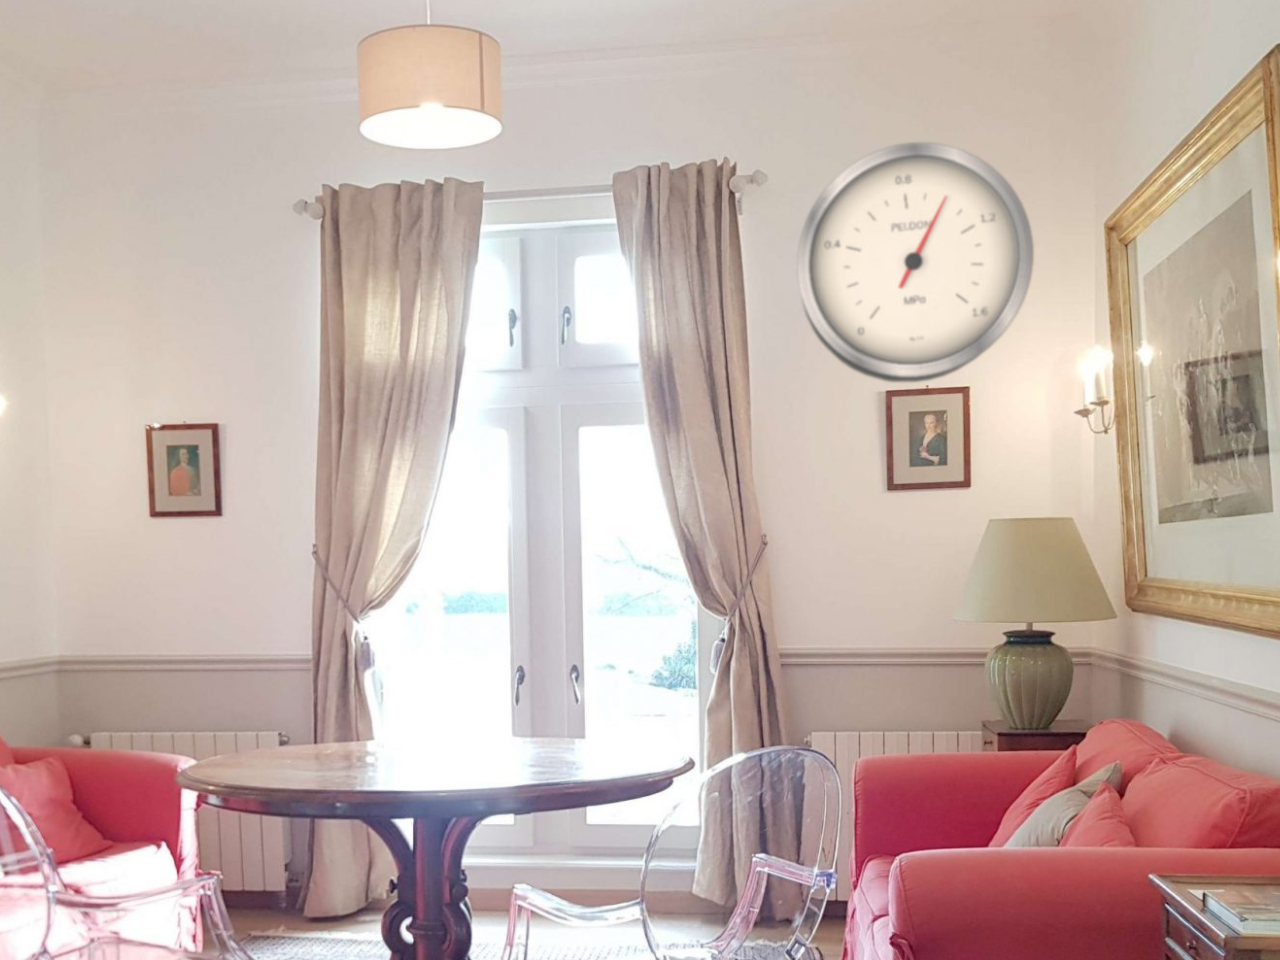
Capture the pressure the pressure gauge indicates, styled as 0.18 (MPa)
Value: 1 (MPa)
